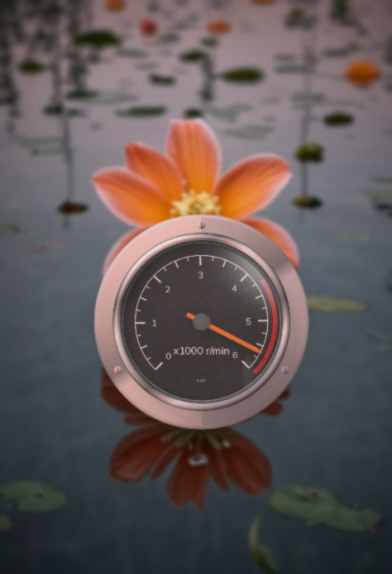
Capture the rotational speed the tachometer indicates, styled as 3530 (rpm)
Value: 5625 (rpm)
